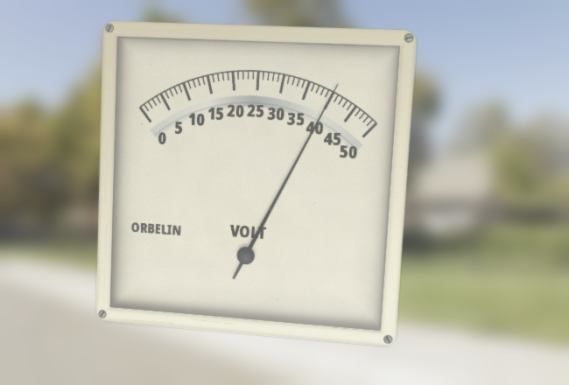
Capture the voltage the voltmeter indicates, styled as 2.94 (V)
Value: 40 (V)
